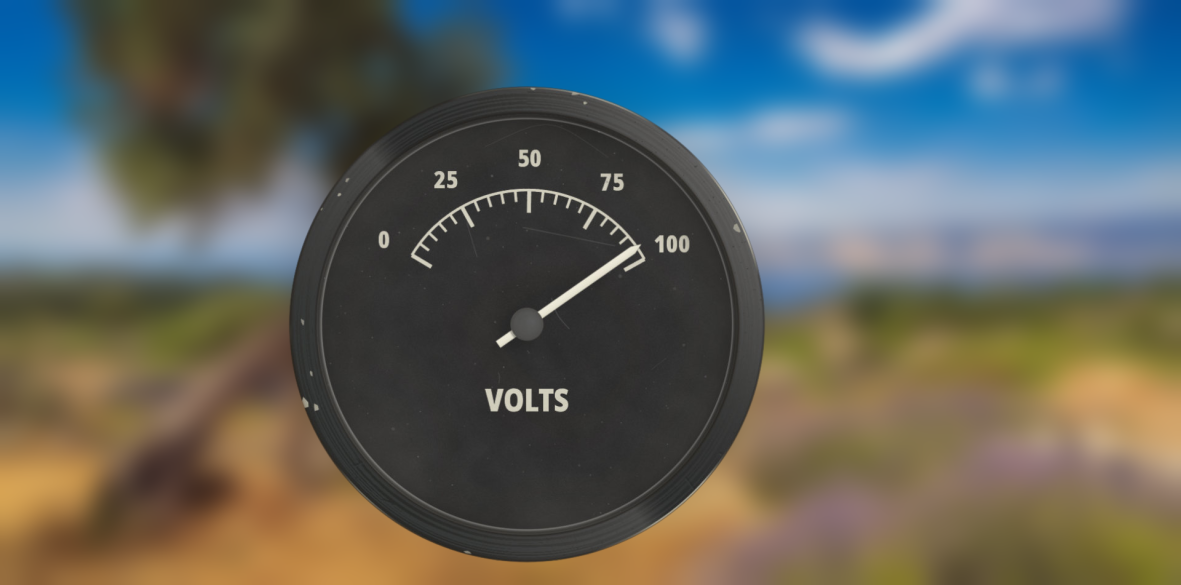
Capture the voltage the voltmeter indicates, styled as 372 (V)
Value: 95 (V)
